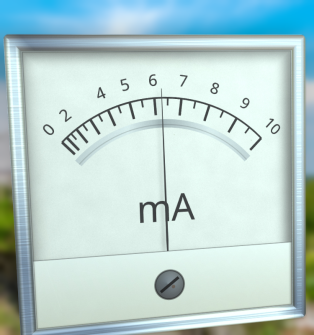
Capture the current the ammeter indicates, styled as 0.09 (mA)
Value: 6.25 (mA)
